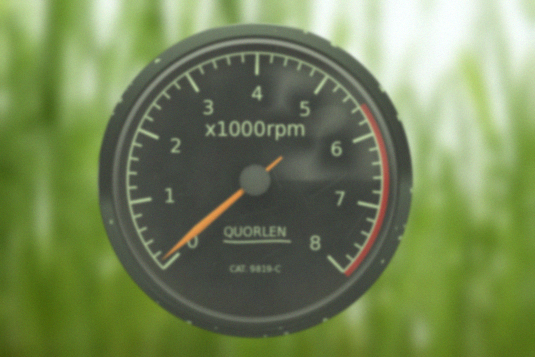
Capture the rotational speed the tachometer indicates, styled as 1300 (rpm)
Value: 100 (rpm)
